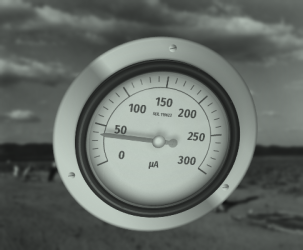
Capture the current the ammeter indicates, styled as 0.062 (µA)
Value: 40 (µA)
